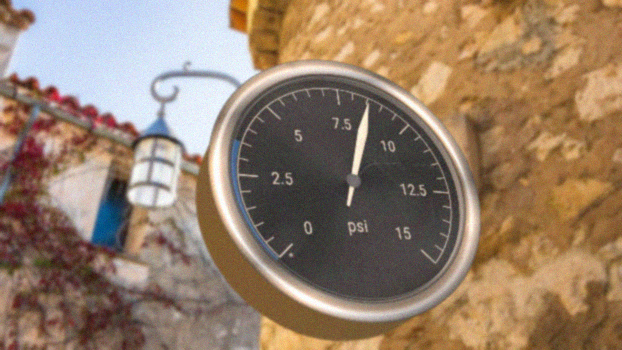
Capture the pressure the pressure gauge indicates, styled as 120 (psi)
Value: 8.5 (psi)
